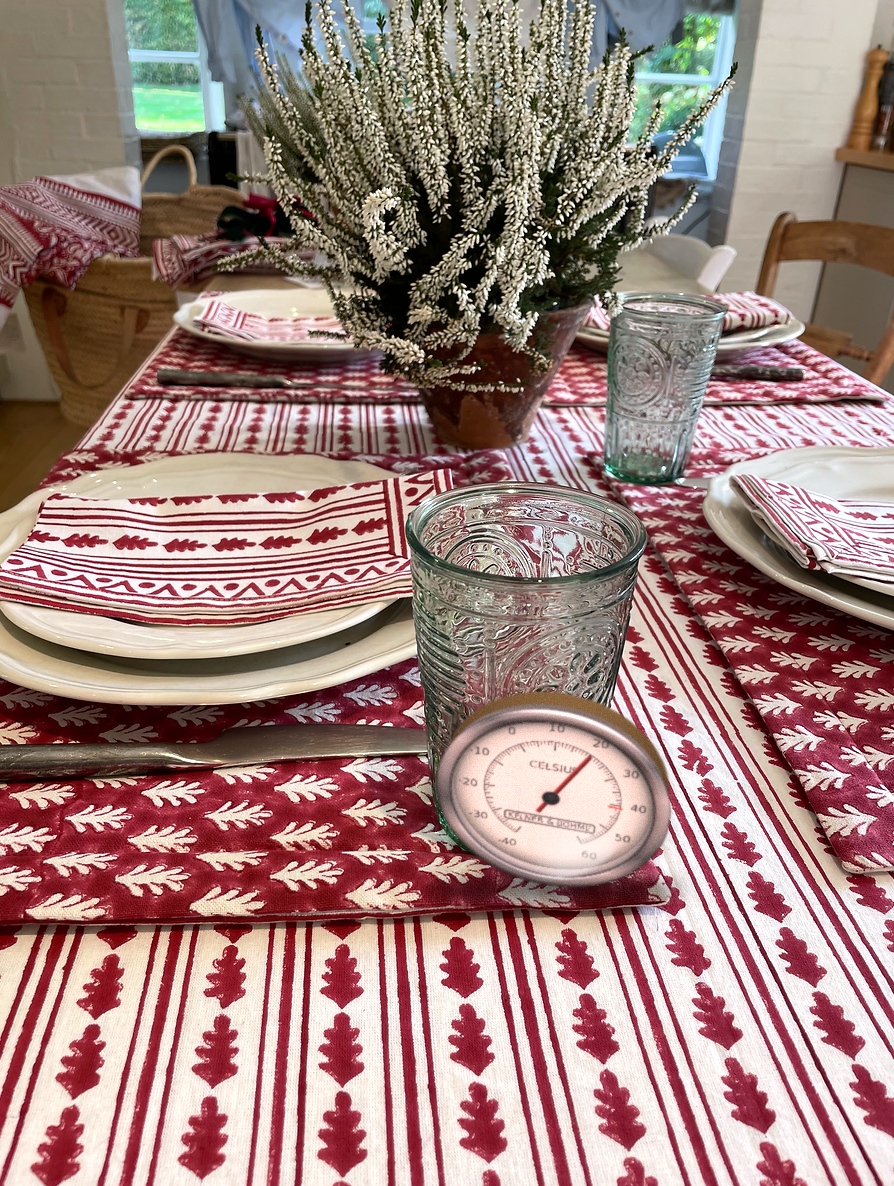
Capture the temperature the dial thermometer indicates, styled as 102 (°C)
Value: 20 (°C)
